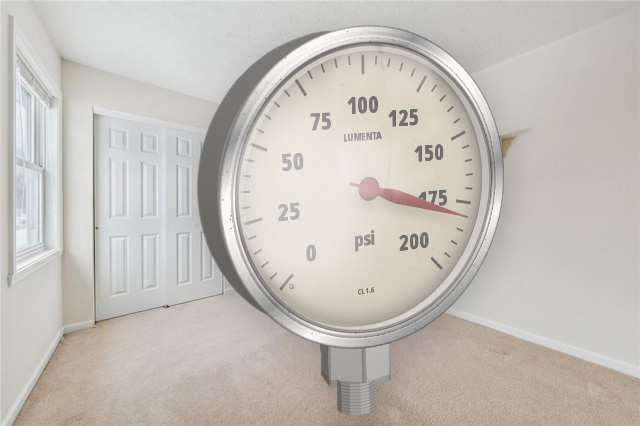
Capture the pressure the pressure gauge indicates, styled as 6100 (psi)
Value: 180 (psi)
